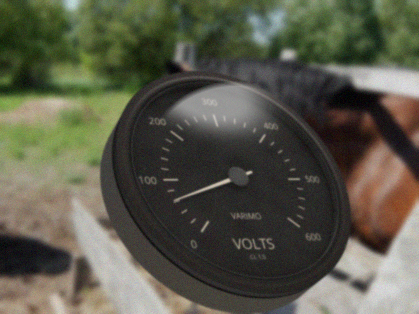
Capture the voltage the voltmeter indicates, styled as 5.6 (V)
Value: 60 (V)
